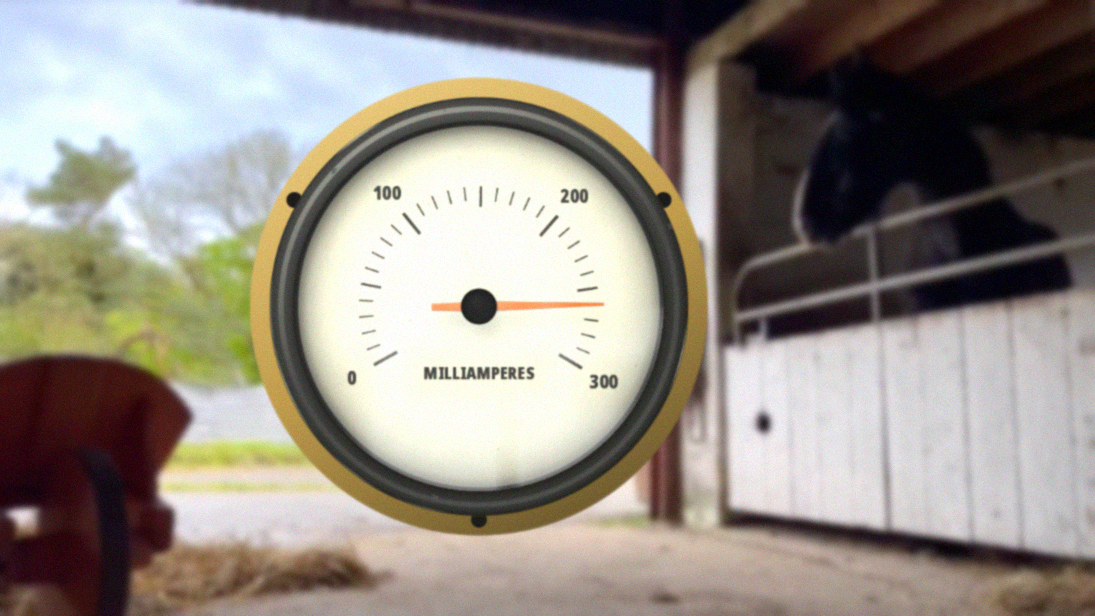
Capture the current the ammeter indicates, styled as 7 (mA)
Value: 260 (mA)
